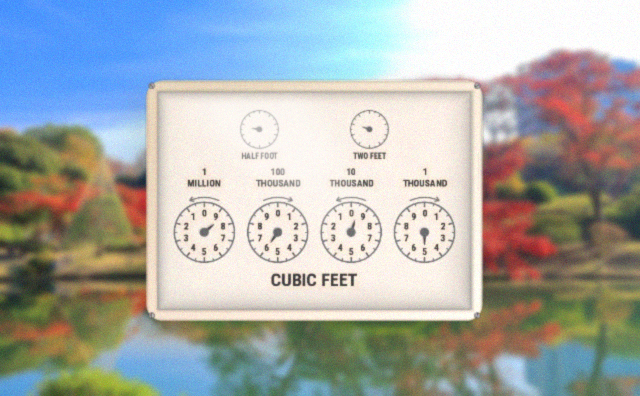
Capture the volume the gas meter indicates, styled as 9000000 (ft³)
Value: 859500 (ft³)
